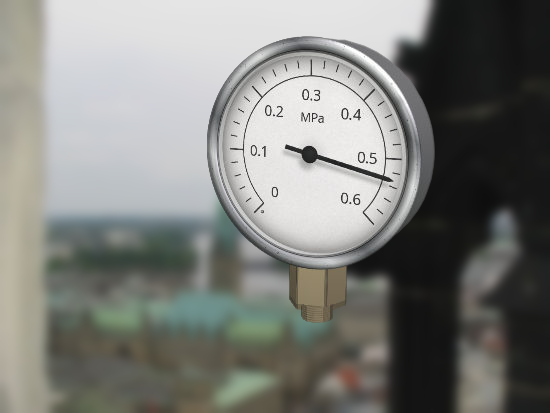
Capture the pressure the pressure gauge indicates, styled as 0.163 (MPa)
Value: 0.53 (MPa)
